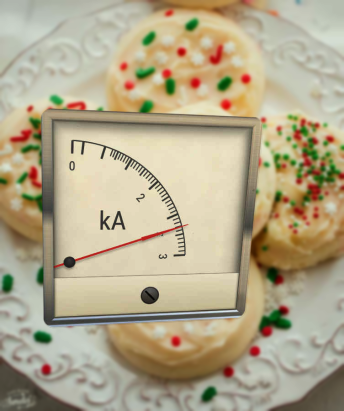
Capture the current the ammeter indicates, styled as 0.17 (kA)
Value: 2.65 (kA)
